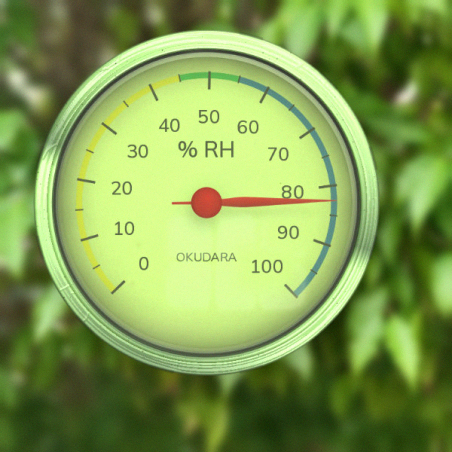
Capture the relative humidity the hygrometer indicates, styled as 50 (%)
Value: 82.5 (%)
